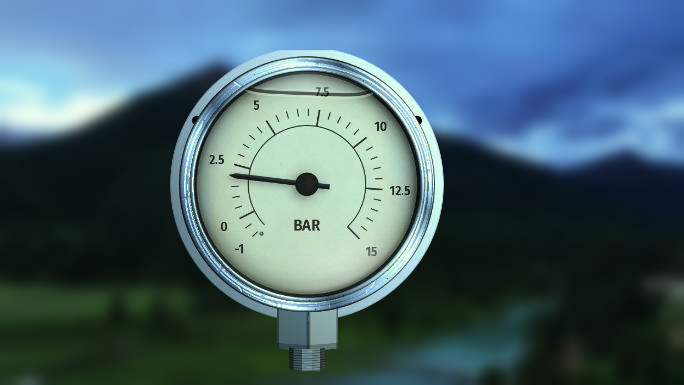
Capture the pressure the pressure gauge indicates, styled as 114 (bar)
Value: 2 (bar)
